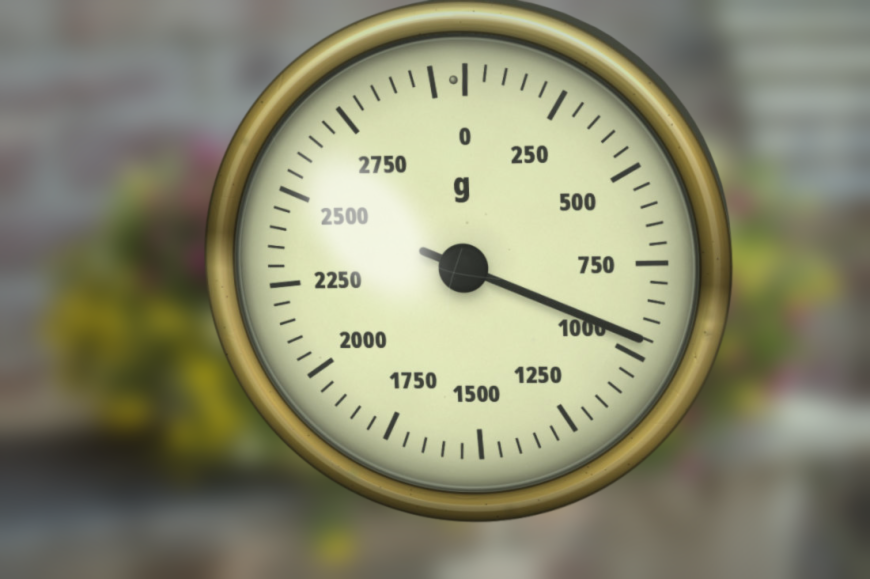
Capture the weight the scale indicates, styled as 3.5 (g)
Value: 950 (g)
